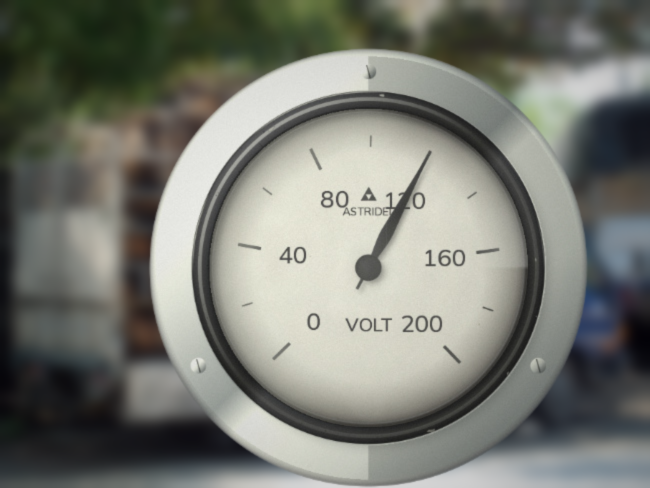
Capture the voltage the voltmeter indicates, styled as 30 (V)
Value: 120 (V)
